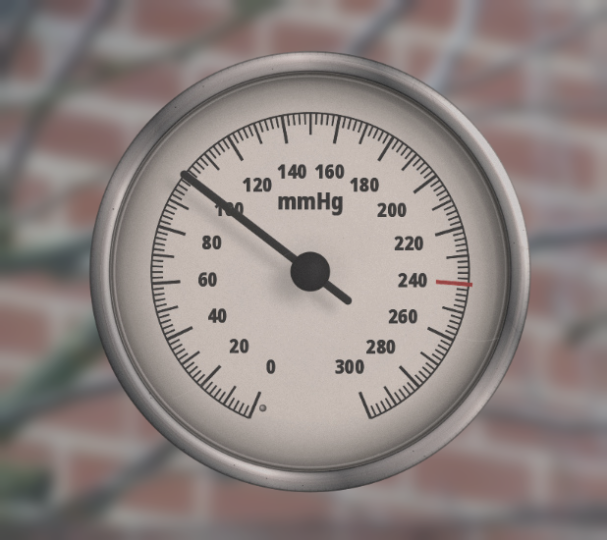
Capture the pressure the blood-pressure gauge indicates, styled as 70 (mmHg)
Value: 100 (mmHg)
